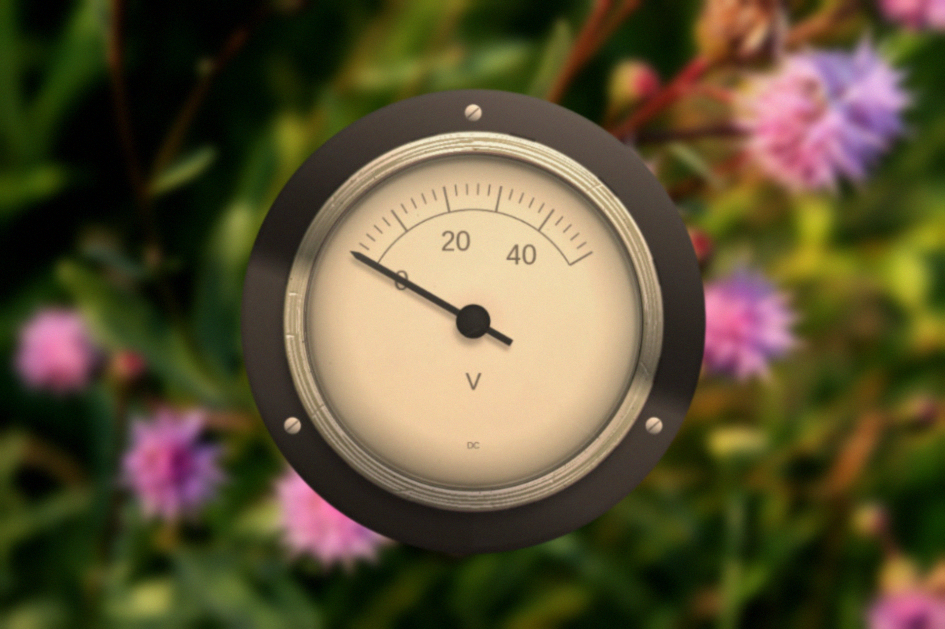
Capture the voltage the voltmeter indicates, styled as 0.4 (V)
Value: 0 (V)
